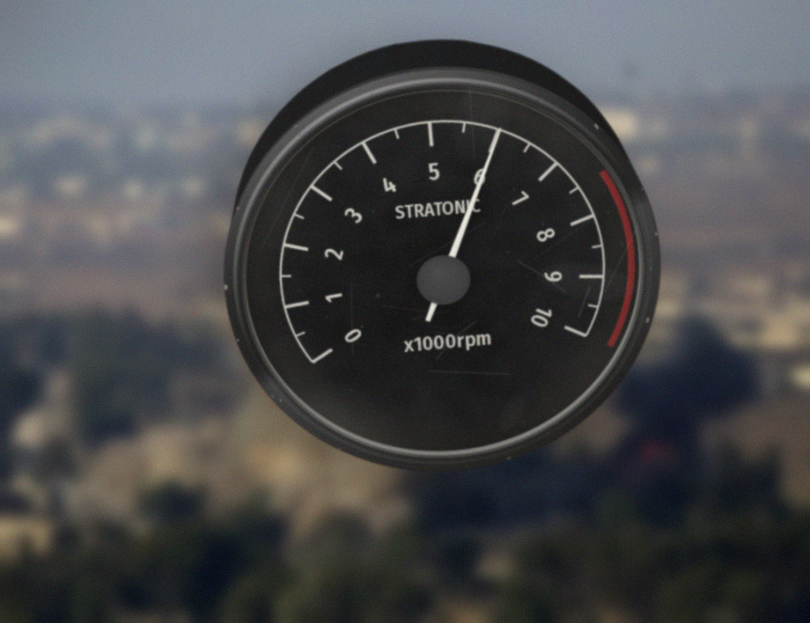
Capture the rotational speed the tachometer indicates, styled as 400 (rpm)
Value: 6000 (rpm)
